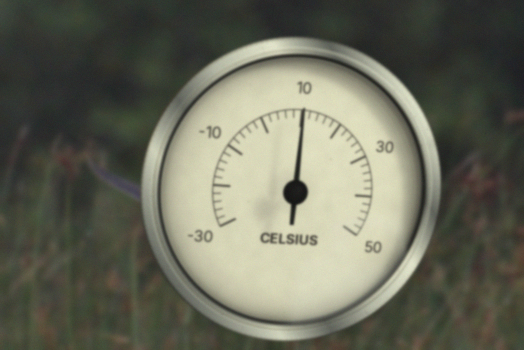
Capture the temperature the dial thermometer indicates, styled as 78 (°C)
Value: 10 (°C)
